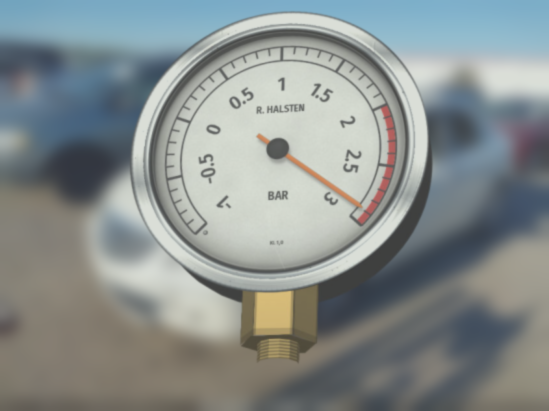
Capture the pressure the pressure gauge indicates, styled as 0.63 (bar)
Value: 2.9 (bar)
